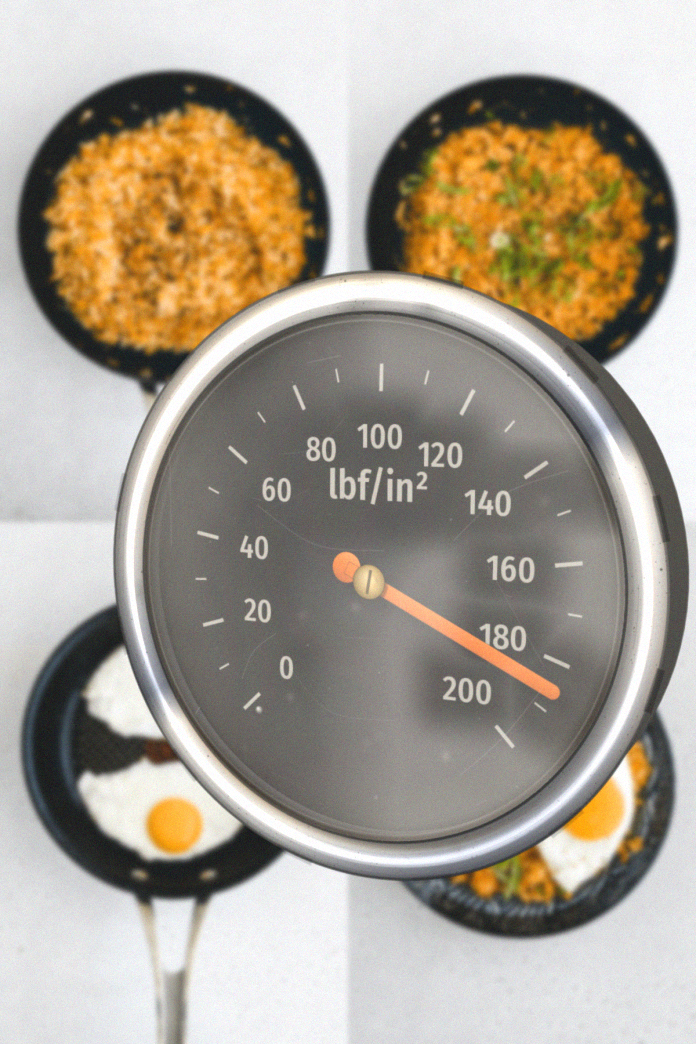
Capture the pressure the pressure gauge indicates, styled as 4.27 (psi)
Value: 185 (psi)
